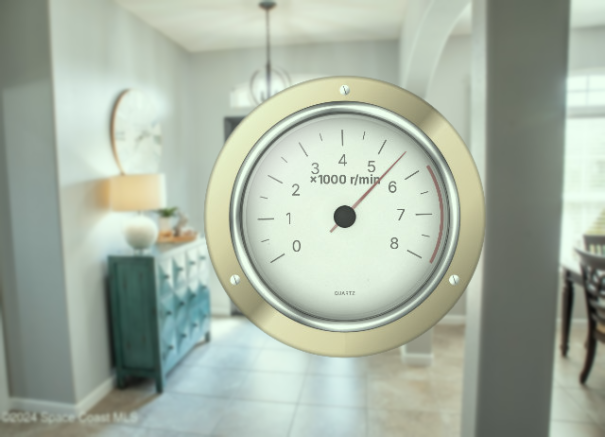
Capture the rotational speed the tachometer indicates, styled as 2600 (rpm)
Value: 5500 (rpm)
